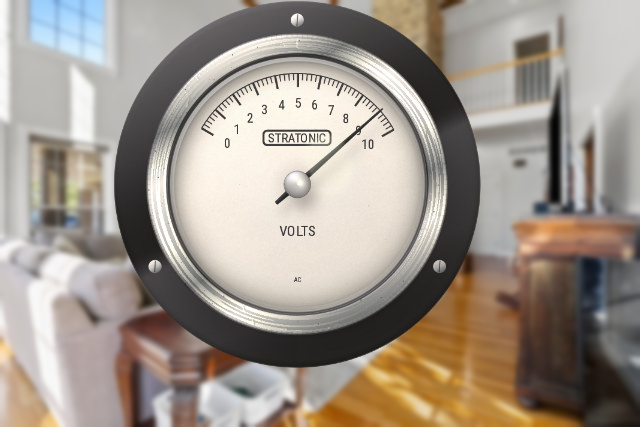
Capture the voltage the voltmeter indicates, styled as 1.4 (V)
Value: 9 (V)
